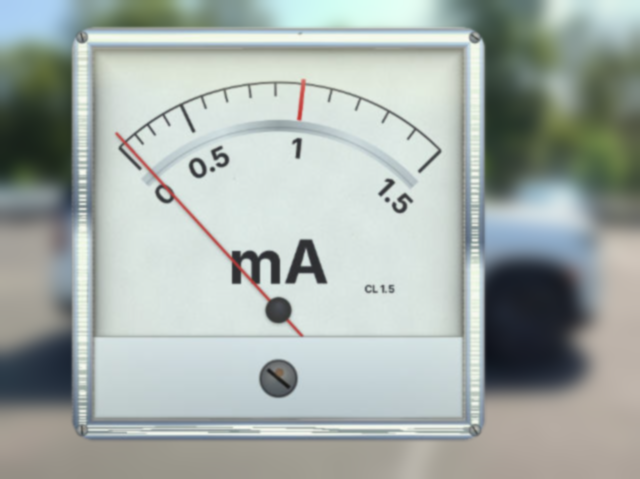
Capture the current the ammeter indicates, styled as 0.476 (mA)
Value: 0.1 (mA)
